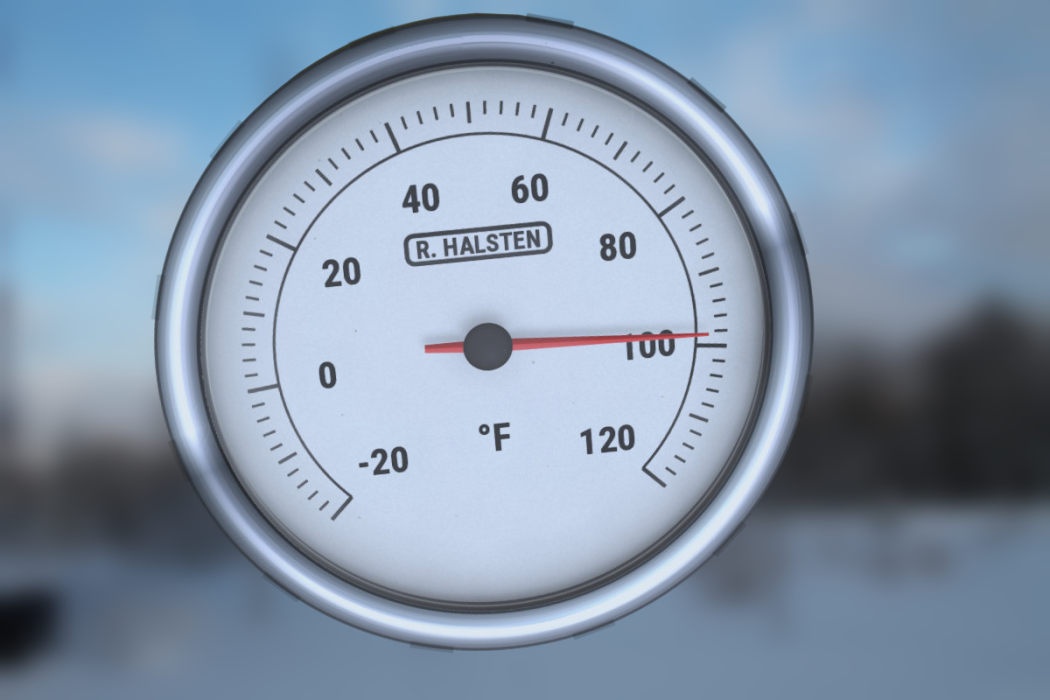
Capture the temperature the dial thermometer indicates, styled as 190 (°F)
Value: 98 (°F)
